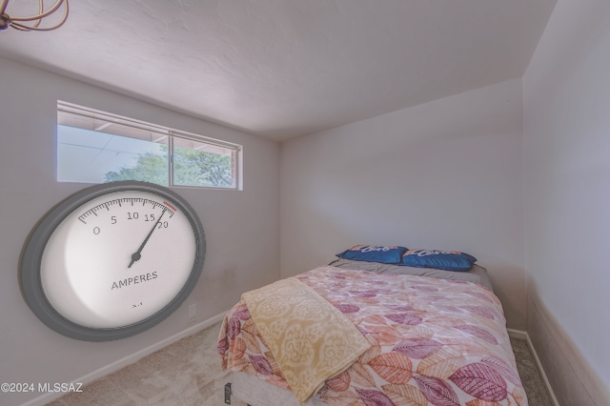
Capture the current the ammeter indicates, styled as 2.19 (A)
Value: 17.5 (A)
